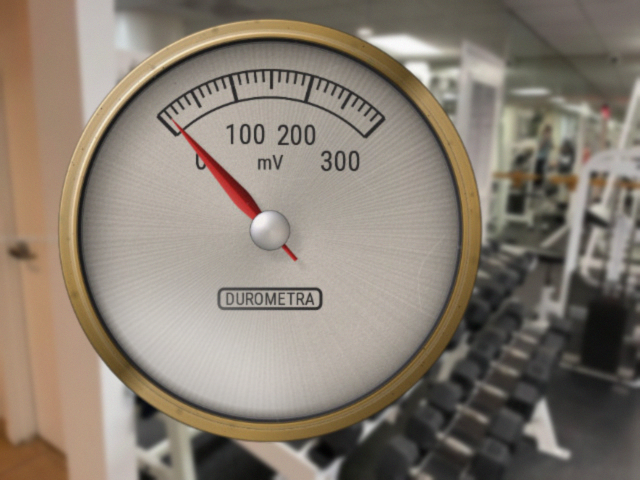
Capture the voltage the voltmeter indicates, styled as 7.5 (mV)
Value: 10 (mV)
